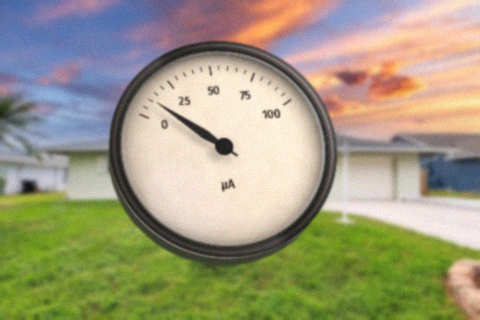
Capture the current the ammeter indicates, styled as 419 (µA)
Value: 10 (µA)
